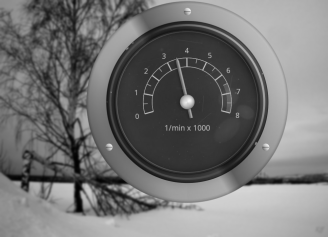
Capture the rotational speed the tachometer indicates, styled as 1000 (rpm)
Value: 3500 (rpm)
